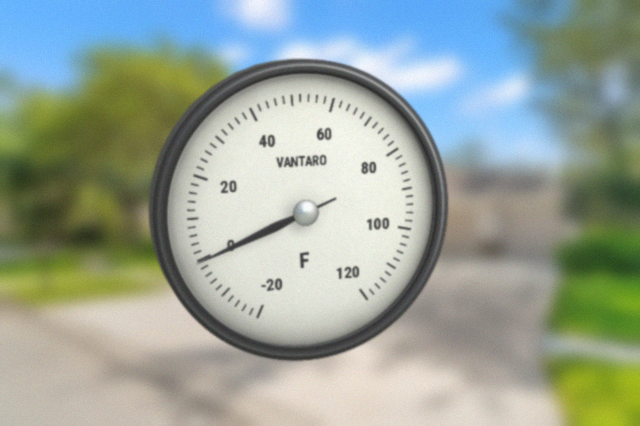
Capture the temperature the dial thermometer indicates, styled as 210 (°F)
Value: 0 (°F)
